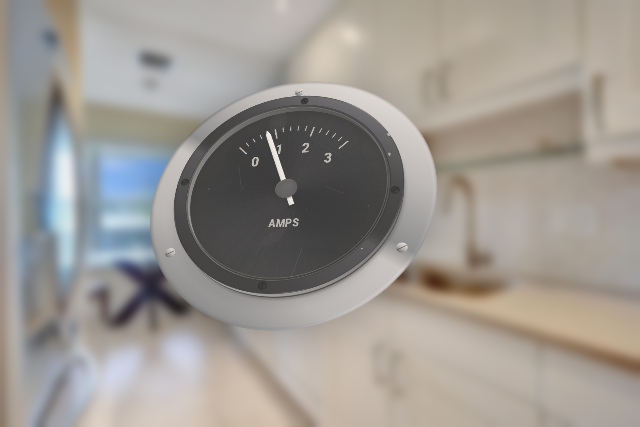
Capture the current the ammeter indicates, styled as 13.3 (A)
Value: 0.8 (A)
